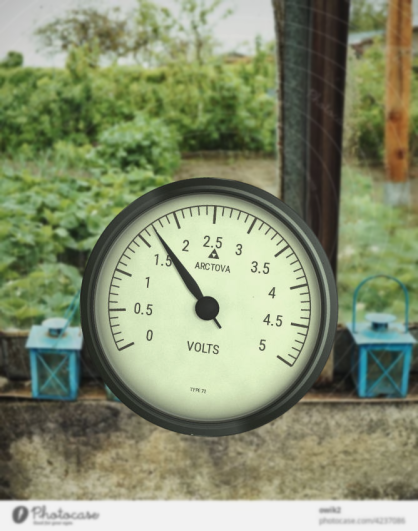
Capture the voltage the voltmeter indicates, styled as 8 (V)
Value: 1.7 (V)
